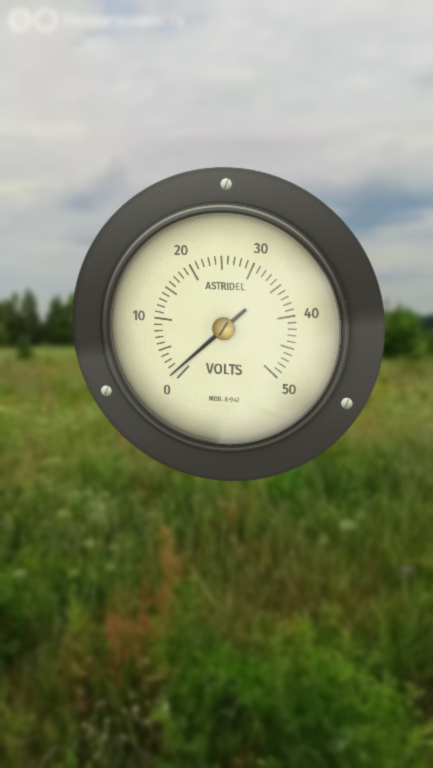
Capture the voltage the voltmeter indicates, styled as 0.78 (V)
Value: 1 (V)
